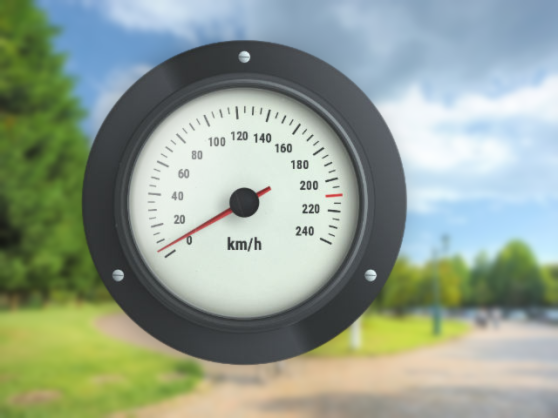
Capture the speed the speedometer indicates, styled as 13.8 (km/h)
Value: 5 (km/h)
